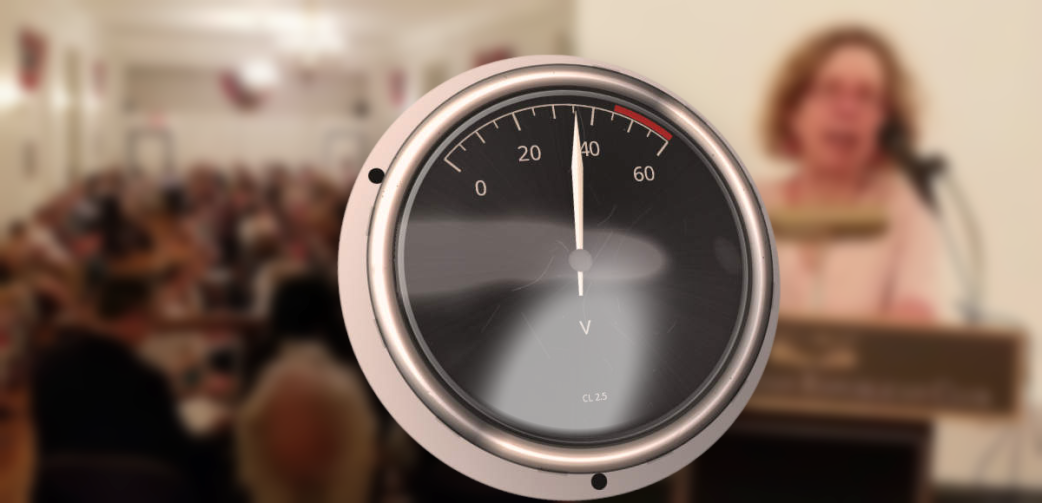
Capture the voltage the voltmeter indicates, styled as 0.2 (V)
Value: 35 (V)
